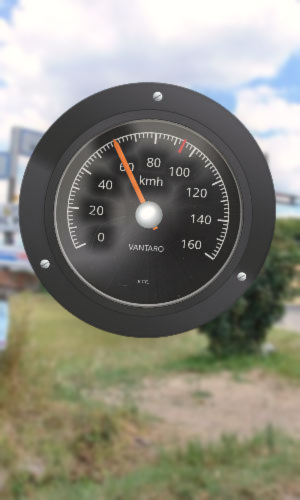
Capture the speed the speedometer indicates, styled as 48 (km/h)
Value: 60 (km/h)
